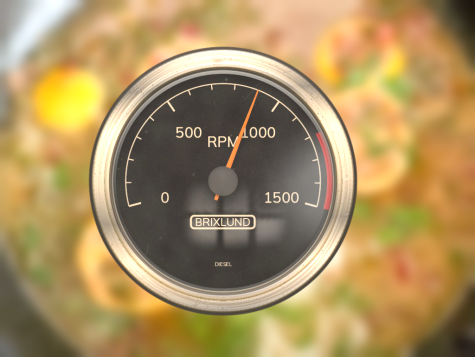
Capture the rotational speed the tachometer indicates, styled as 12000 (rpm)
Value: 900 (rpm)
